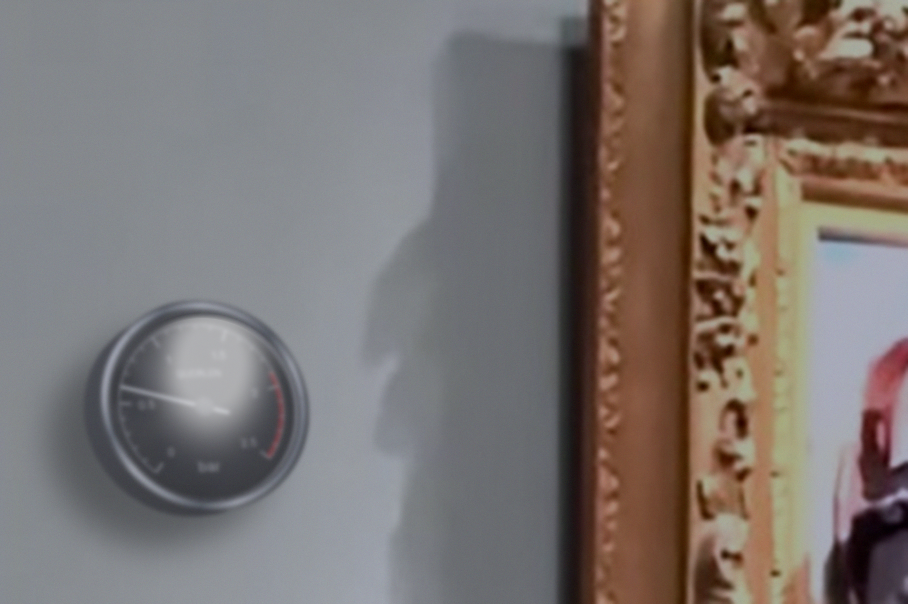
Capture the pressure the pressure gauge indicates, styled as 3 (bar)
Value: 0.6 (bar)
